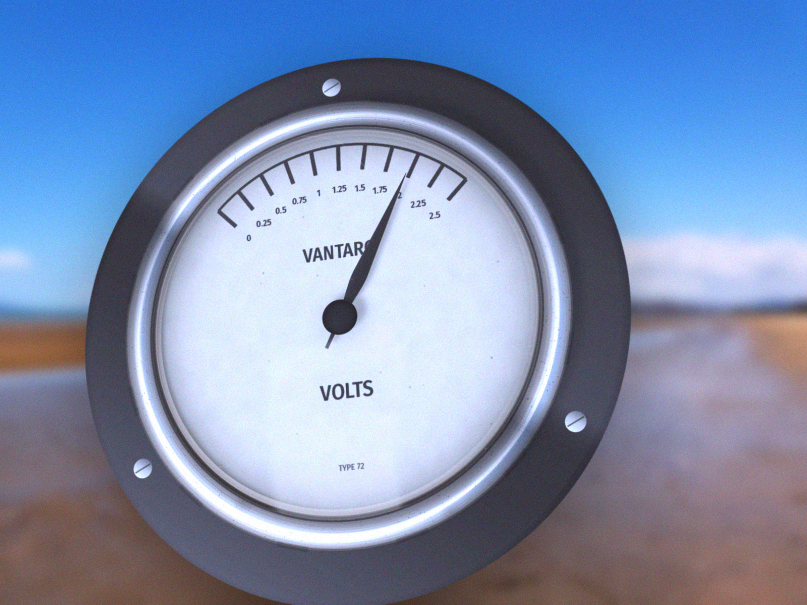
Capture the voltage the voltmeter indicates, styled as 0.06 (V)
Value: 2 (V)
